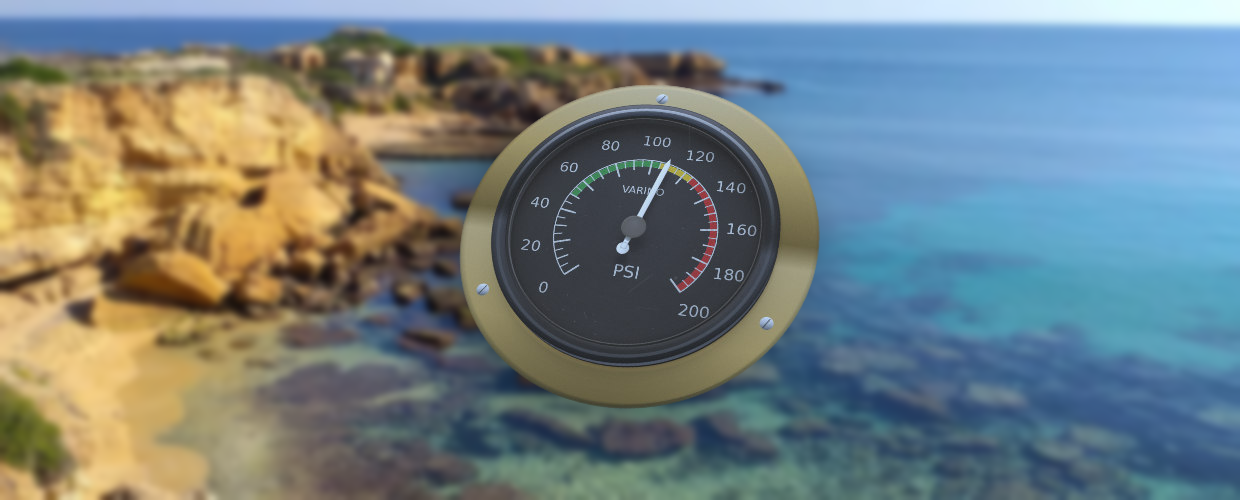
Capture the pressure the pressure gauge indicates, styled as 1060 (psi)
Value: 110 (psi)
